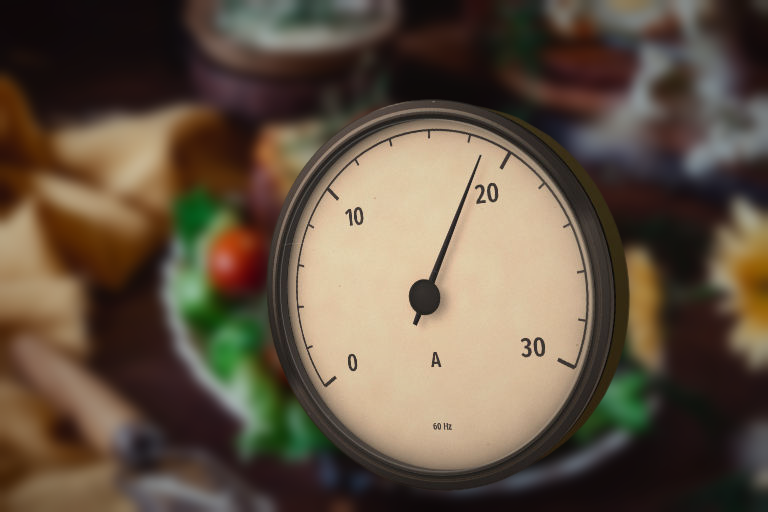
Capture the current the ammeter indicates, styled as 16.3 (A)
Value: 19 (A)
